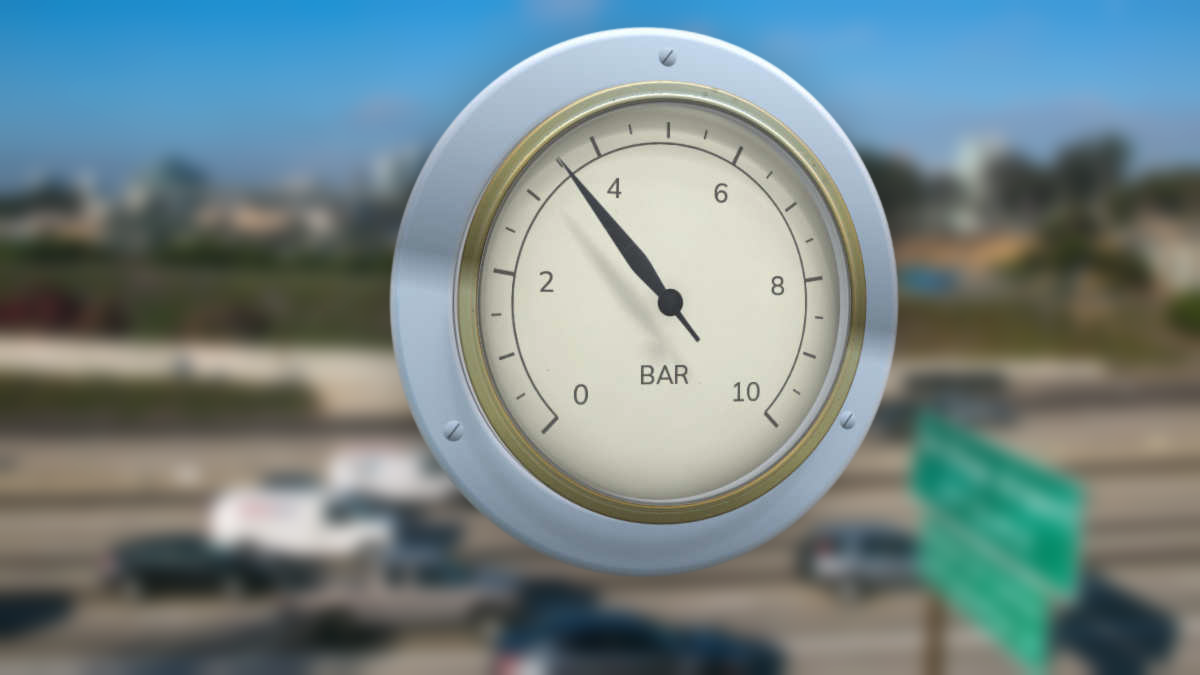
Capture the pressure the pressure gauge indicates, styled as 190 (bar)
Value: 3.5 (bar)
